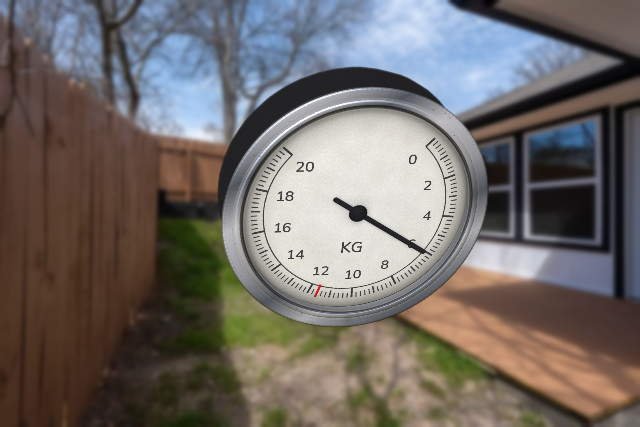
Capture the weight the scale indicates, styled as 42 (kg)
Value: 6 (kg)
